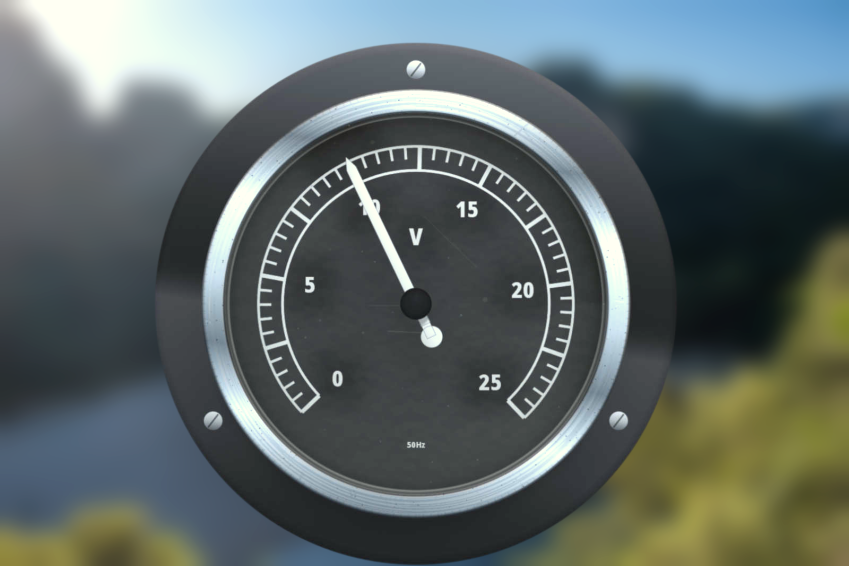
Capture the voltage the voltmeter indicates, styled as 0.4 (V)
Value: 10 (V)
